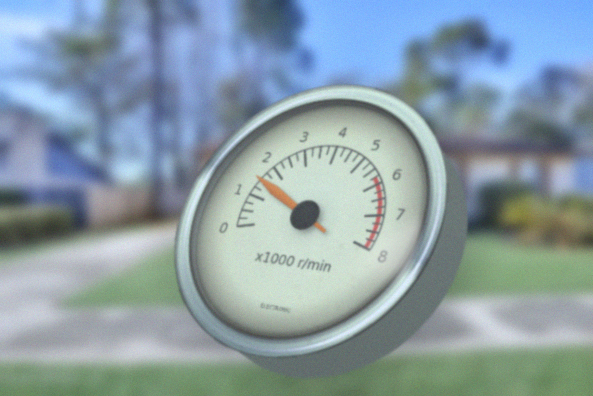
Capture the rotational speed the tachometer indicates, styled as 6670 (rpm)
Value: 1500 (rpm)
